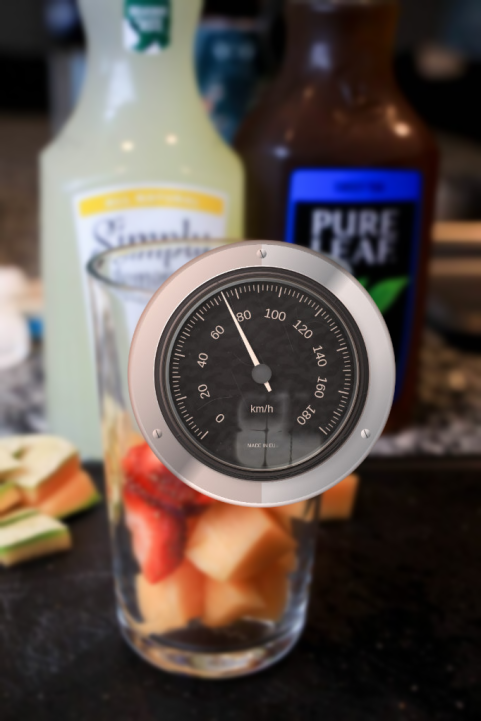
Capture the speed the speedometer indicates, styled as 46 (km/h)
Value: 74 (km/h)
